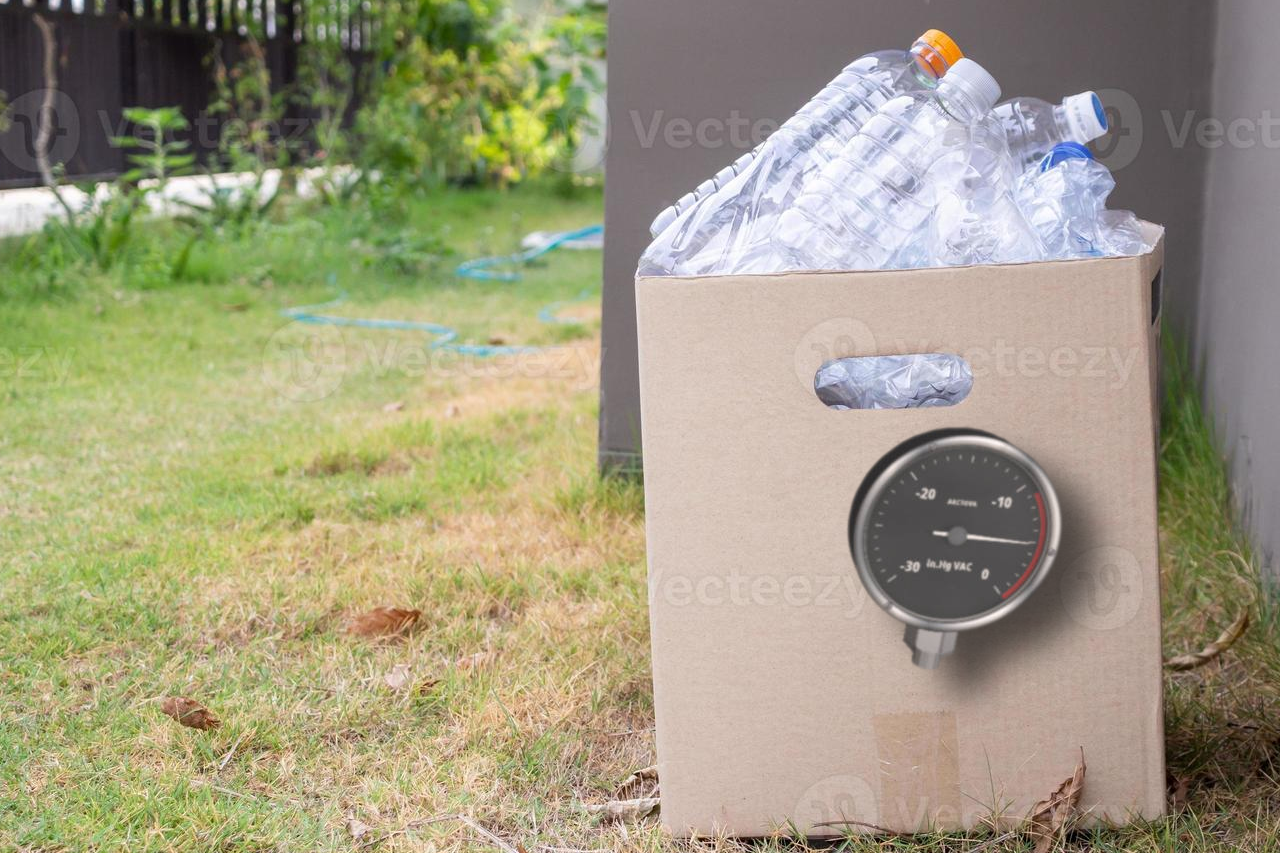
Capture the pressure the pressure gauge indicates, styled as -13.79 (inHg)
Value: -5 (inHg)
